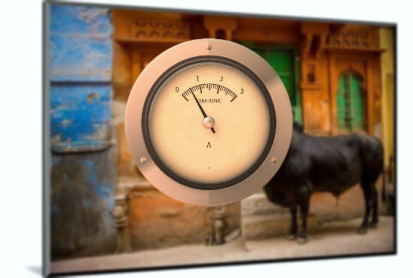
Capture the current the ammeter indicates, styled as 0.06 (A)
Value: 0.5 (A)
